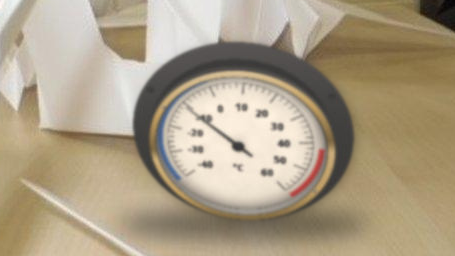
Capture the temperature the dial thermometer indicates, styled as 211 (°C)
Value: -10 (°C)
